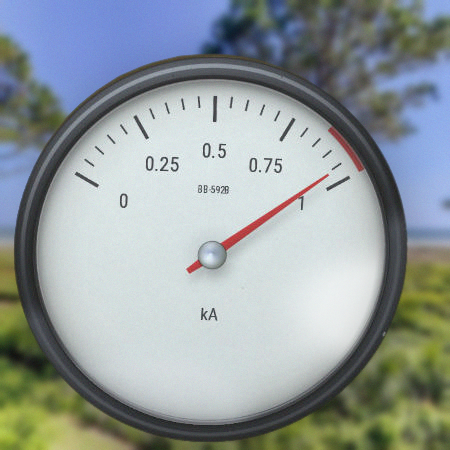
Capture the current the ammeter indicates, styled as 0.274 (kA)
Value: 0.95 (kA)
